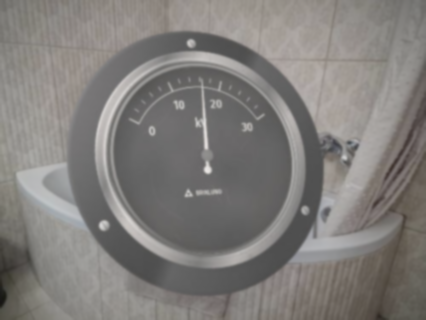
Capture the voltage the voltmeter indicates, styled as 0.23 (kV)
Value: 16 (kV)
